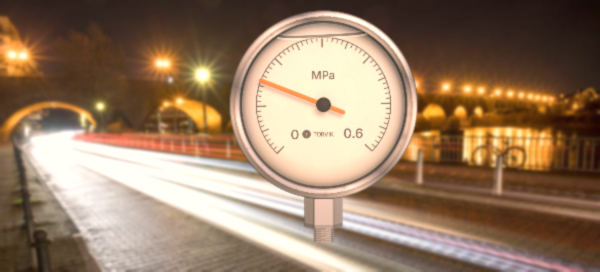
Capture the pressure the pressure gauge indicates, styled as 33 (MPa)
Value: 0.15 (MPa)
